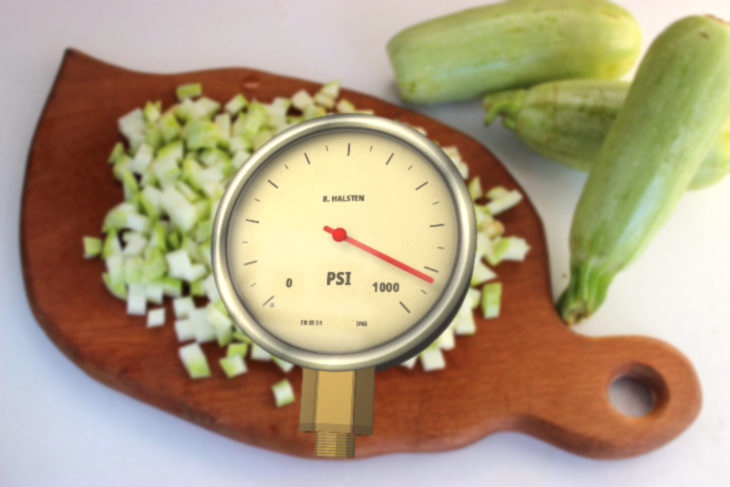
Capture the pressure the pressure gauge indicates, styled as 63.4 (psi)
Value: 925 (psi)
